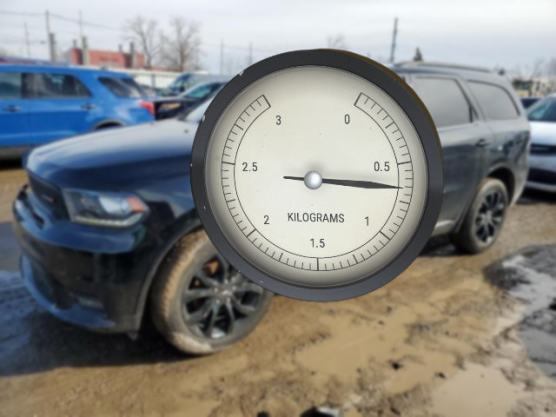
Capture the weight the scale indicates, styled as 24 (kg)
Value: 0.65 (kg)
